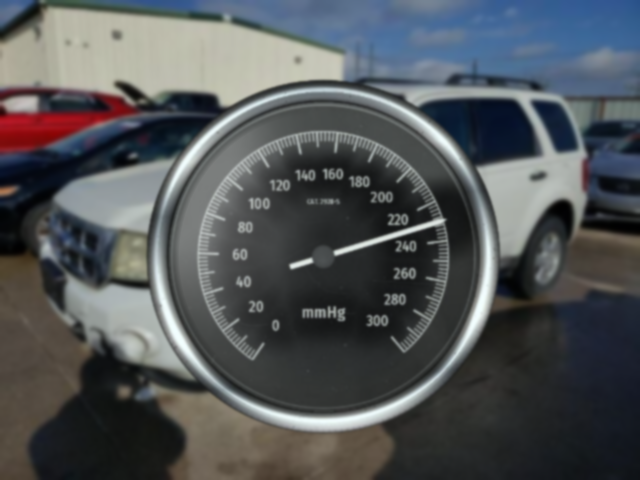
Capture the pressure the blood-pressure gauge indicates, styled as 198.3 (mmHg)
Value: 230 (mmHg)
